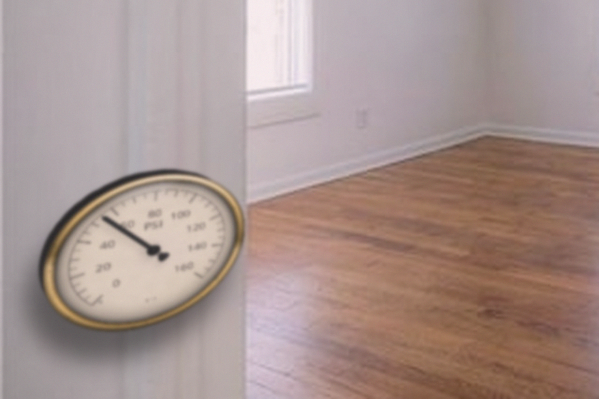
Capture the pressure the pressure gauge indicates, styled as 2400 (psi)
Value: 55 (psi)
